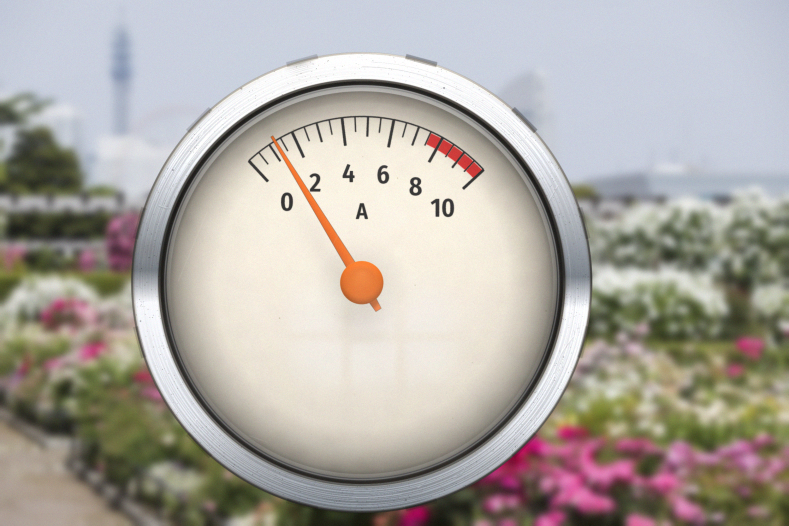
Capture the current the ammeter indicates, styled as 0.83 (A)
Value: 1.25 (A)
